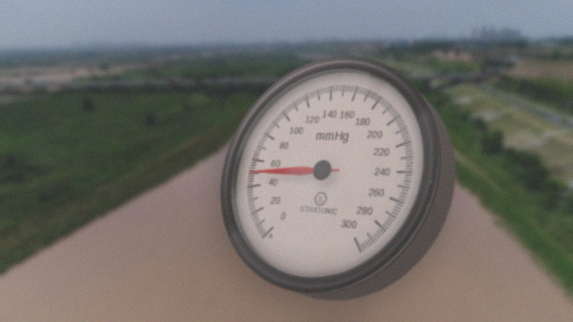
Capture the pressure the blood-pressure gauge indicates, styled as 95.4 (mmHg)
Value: 50 (mmHg)
